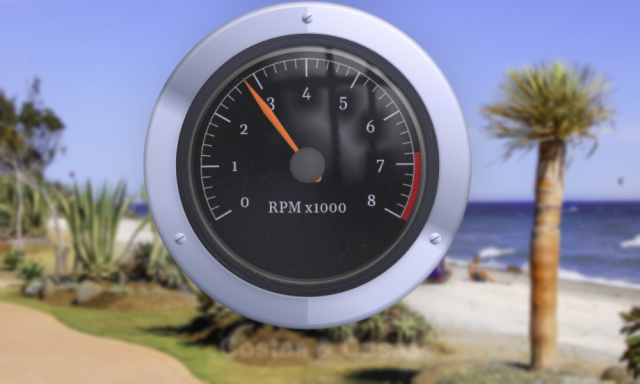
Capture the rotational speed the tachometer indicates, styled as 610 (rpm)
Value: 2800 (rpm)
